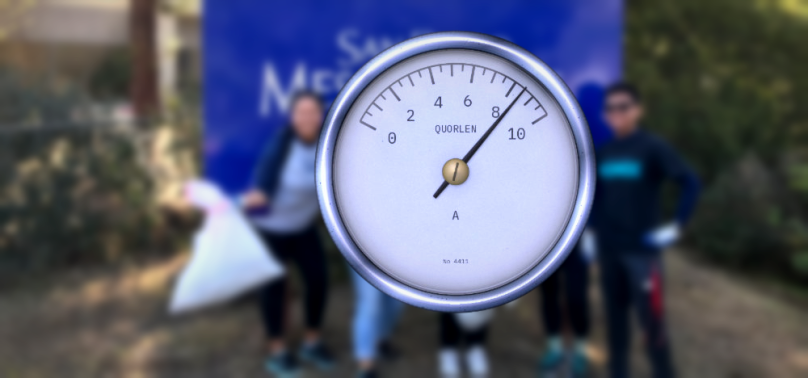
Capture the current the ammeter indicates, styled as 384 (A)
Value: 8.5 (A)
